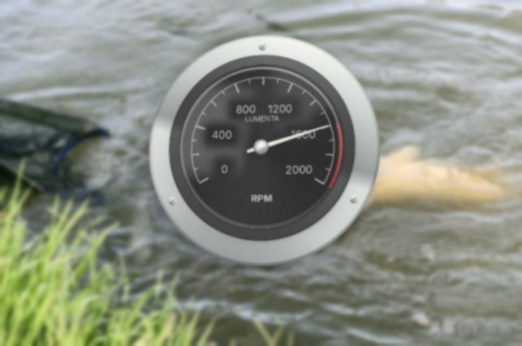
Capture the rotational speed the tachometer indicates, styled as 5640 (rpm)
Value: 1600 (rpm)
